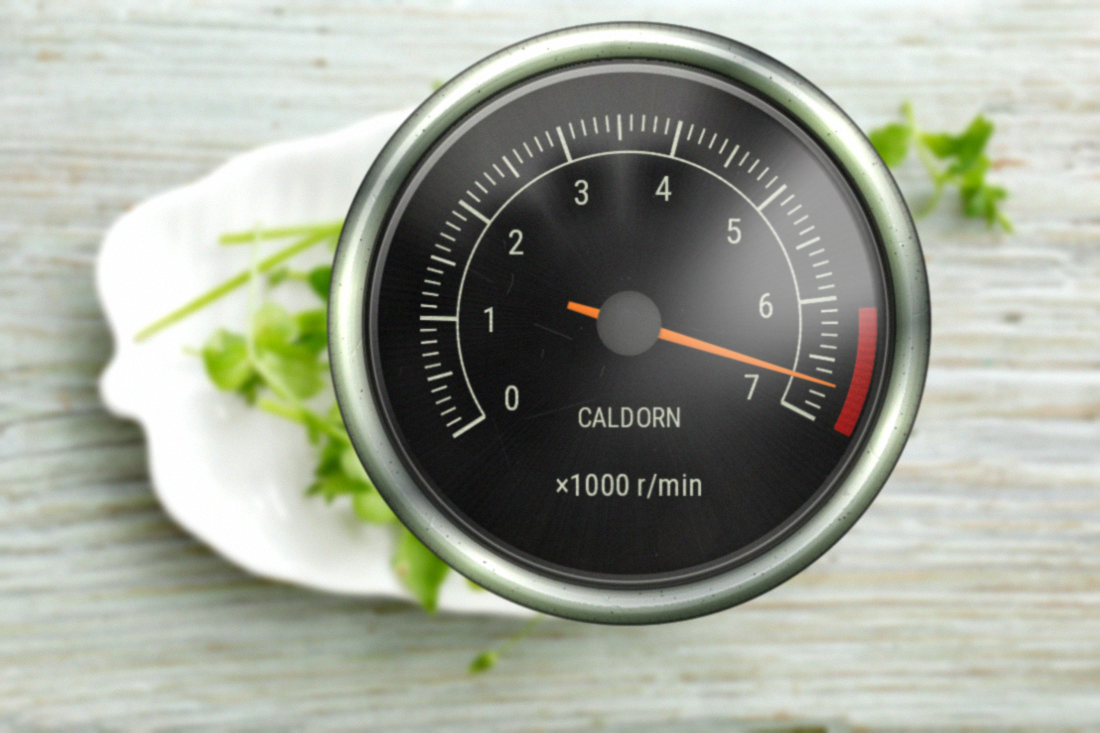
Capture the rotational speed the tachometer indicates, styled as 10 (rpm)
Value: 6700 (rpm)
